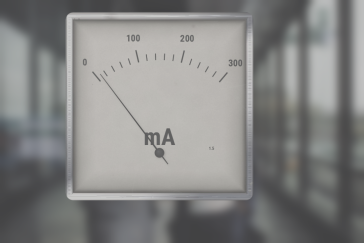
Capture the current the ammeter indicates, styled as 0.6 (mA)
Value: 10 (mA)
